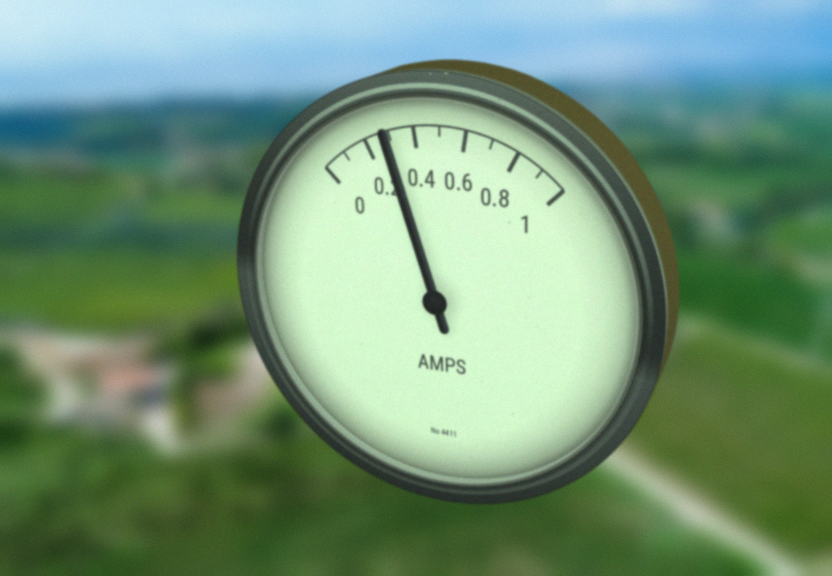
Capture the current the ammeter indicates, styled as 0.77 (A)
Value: 0.3 (A)
